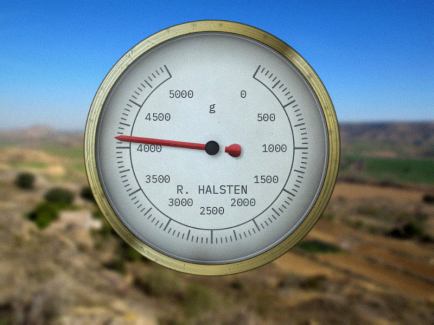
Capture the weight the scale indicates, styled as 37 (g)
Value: 4100 (g)
